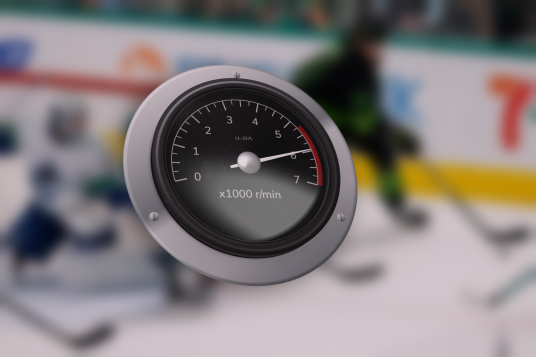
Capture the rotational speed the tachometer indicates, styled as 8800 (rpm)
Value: 6000 (rpm)
